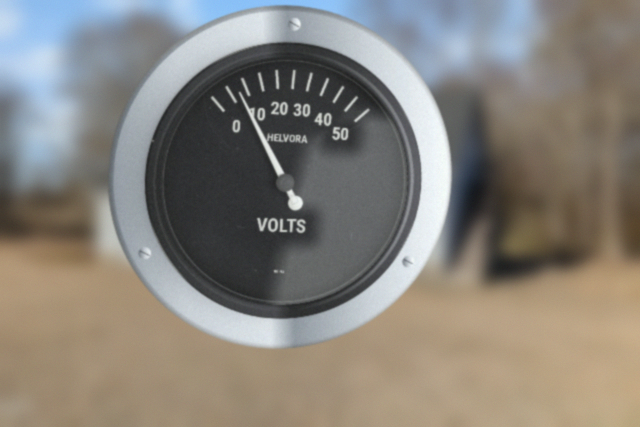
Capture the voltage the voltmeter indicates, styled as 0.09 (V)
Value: 7.5 (V)
